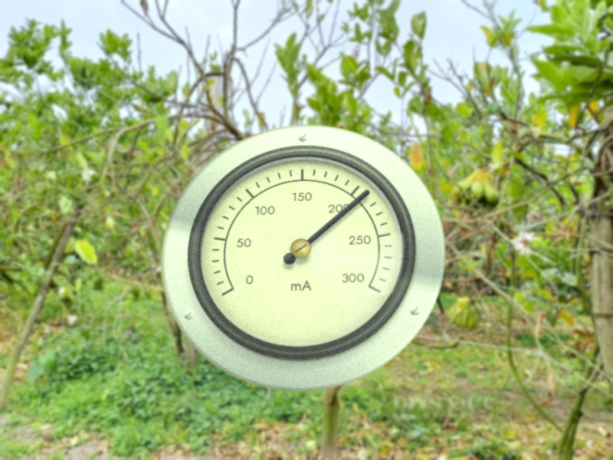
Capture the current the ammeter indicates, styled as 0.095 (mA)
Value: 210 (mA)
